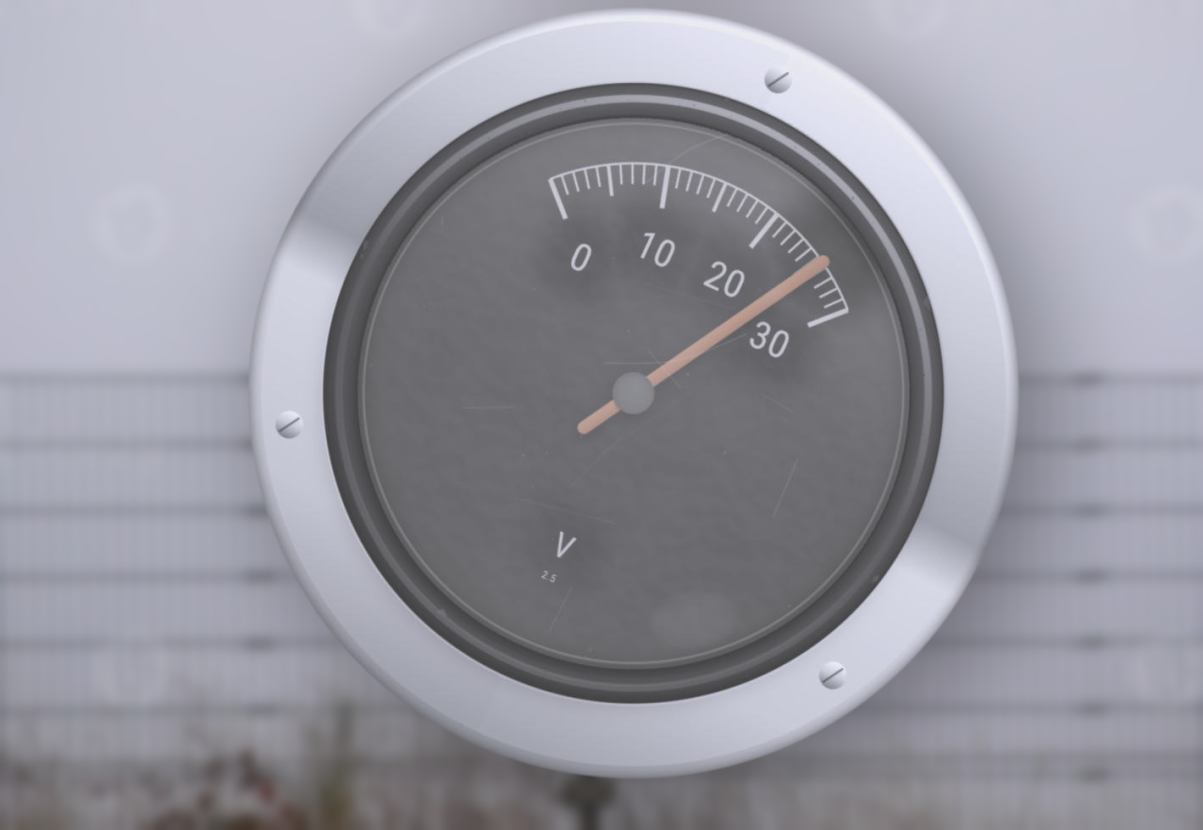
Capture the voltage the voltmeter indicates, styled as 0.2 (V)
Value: 25.5 (V)
